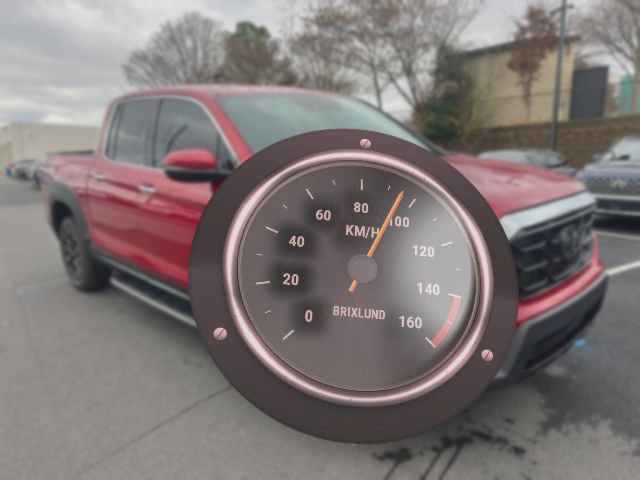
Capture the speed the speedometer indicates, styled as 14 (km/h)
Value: 95 (km/h)
